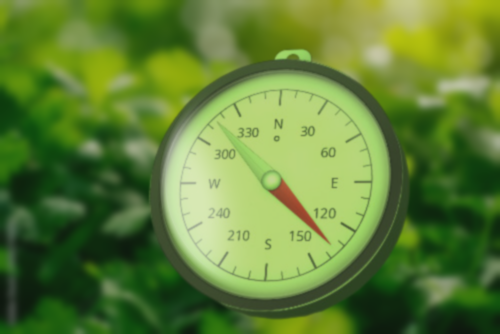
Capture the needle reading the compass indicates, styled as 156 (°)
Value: 135 (°)
